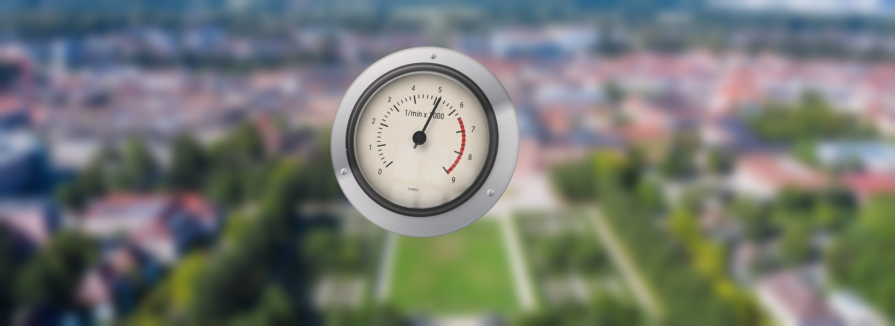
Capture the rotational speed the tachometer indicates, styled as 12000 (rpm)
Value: 5200 (rpm)
